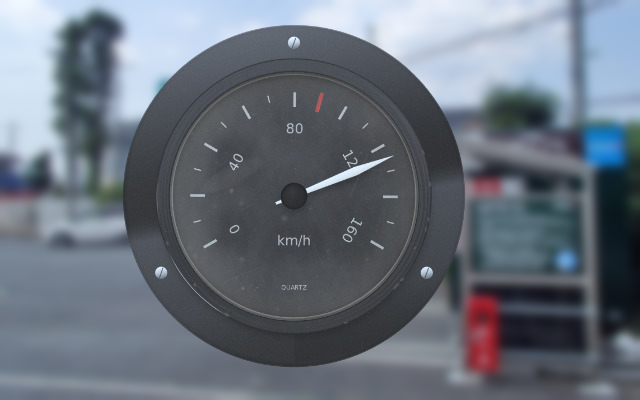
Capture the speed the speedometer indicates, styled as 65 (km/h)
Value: 125 (km/h)
